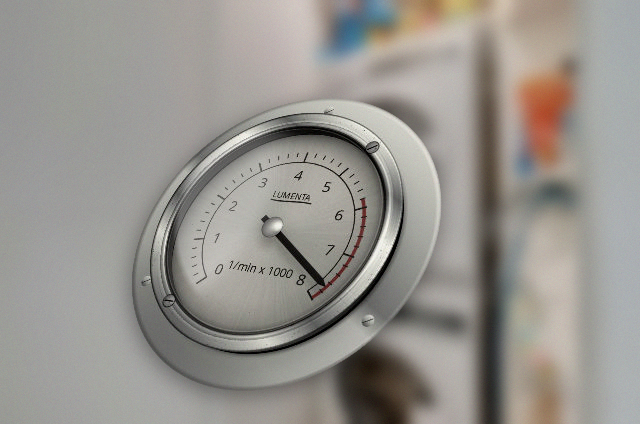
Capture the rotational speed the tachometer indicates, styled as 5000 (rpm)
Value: 7700 (rpm)
